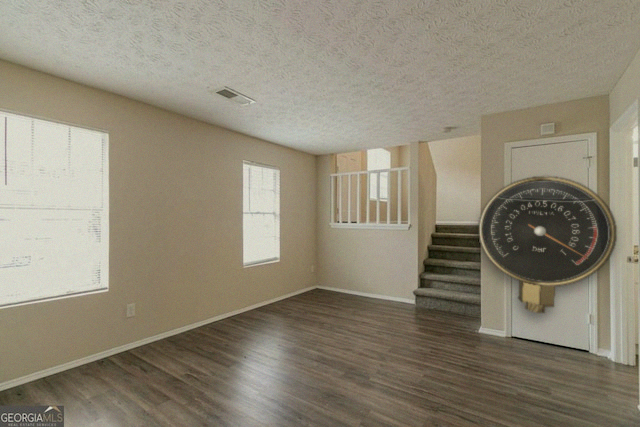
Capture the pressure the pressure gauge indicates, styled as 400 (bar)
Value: 0.95 (bar)
